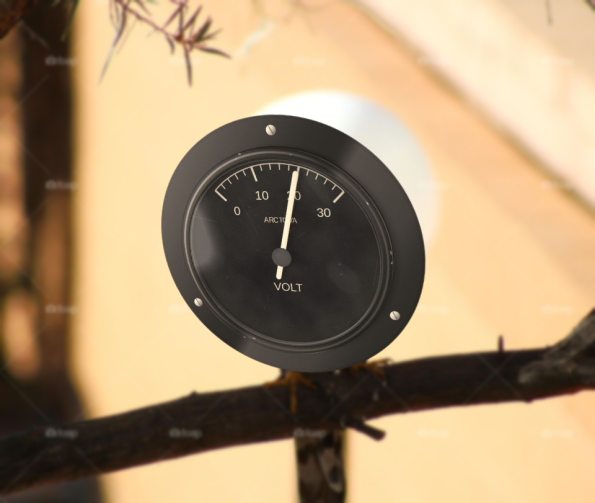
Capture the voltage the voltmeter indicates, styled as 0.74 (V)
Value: 20 (V)
